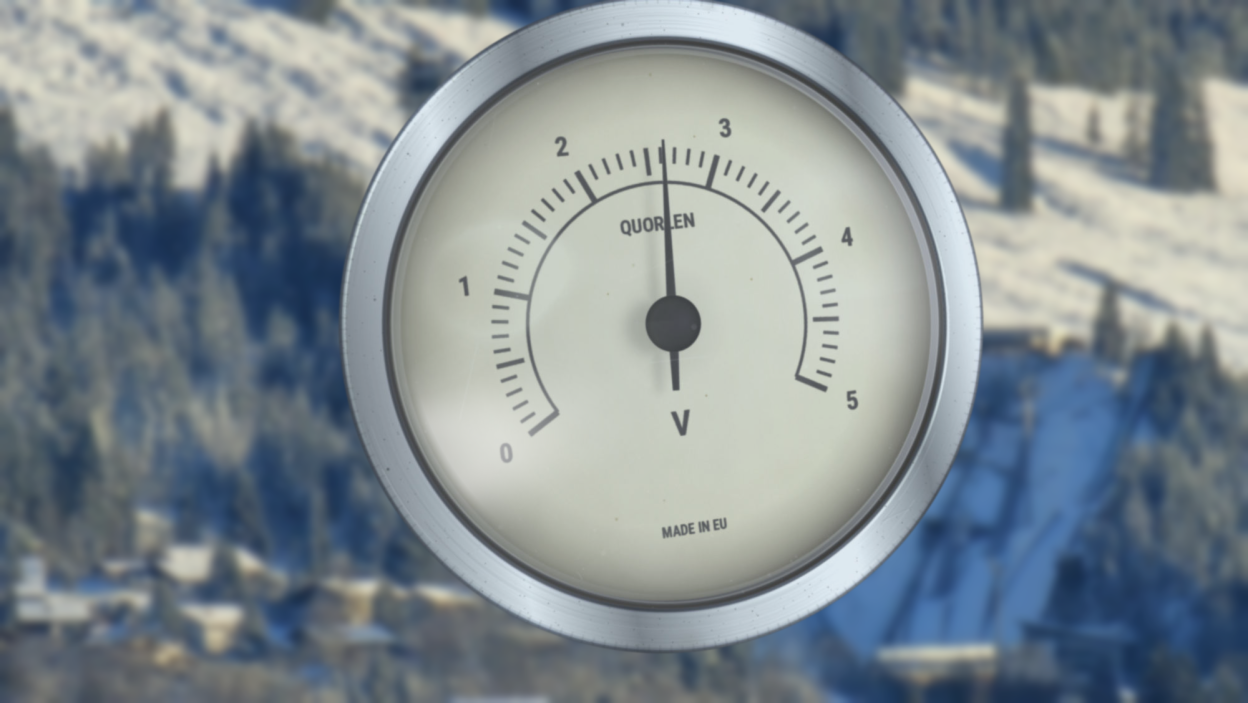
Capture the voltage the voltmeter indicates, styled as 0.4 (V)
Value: 2.6 (V)
